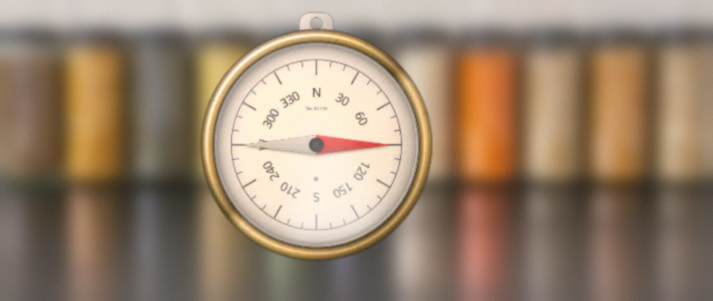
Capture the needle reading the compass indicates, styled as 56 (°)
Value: 90 (°)
